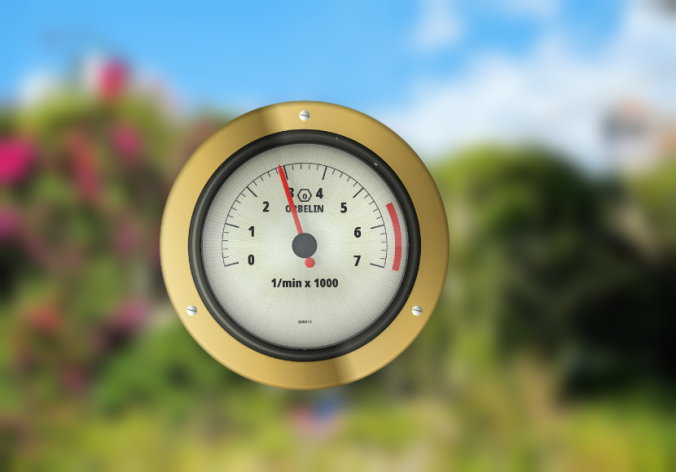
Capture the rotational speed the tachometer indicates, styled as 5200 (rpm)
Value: 2900 (rpm)
